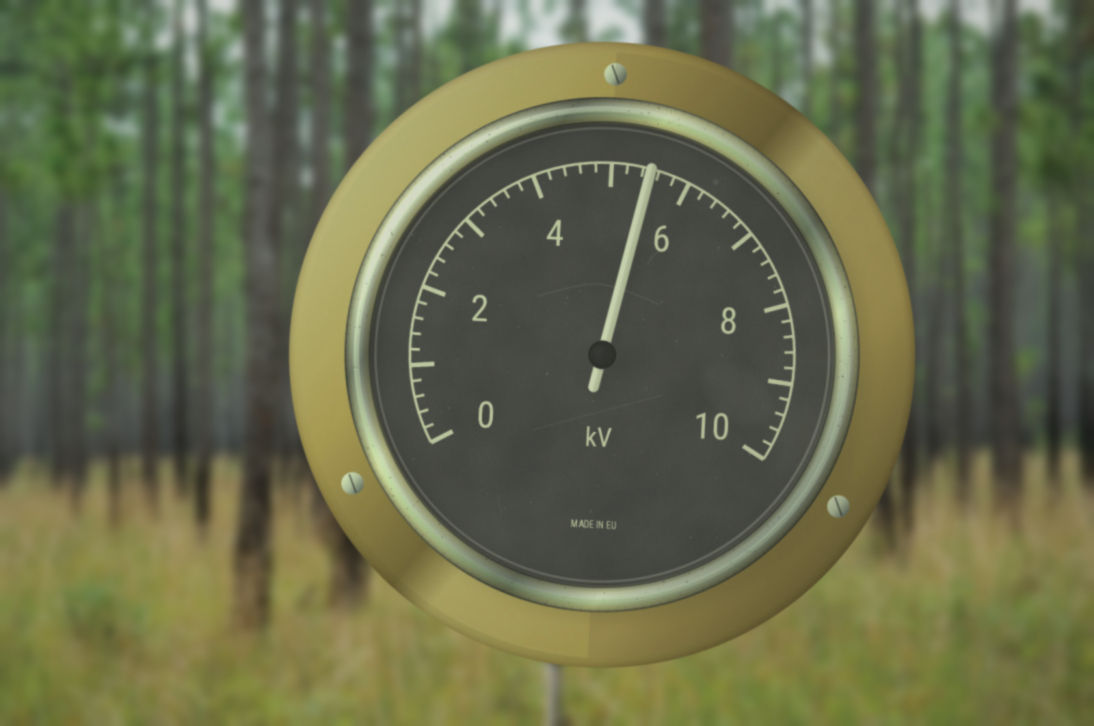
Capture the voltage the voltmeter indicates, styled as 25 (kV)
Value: 5.5 (kV)
